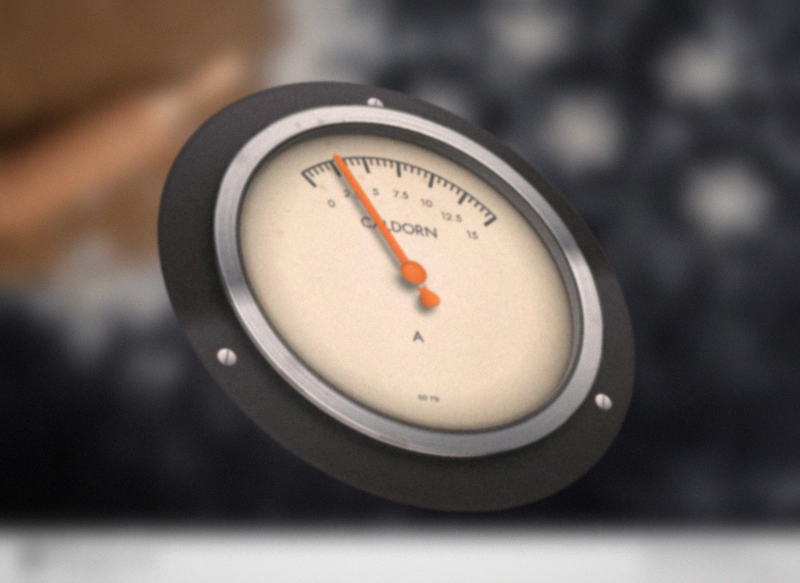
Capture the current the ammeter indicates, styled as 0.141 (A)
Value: 2.5 (A)
